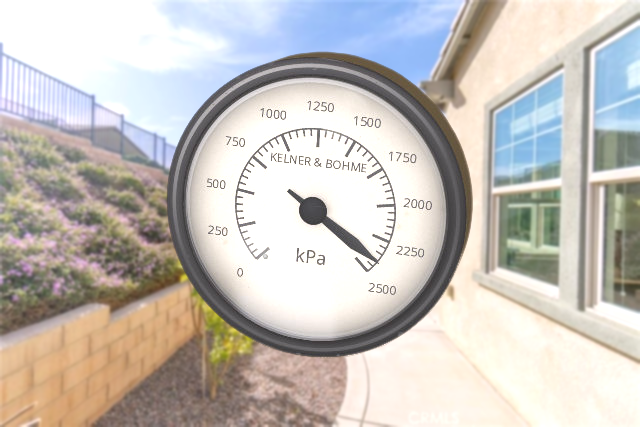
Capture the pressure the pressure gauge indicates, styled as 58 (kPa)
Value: 2400 (kPa)
